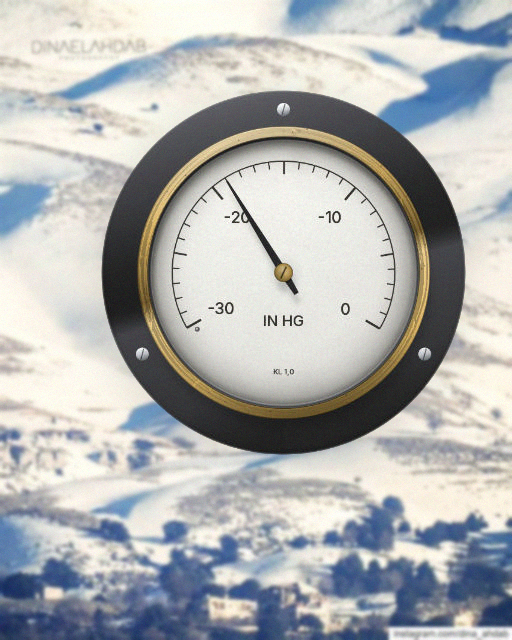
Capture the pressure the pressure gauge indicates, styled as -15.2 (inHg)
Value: -19 (inHg)
